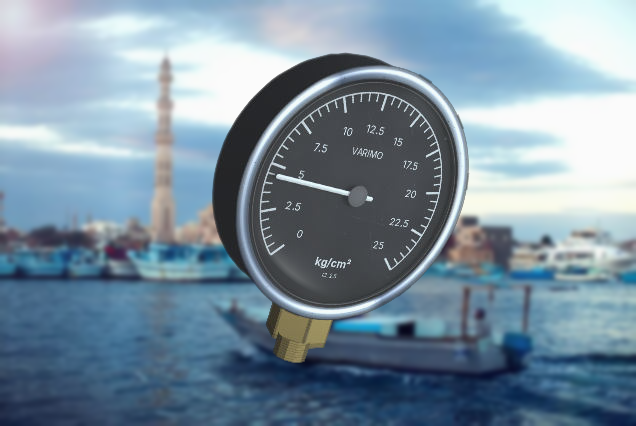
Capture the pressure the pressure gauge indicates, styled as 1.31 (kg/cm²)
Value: 4.5 (kg/cm²)
